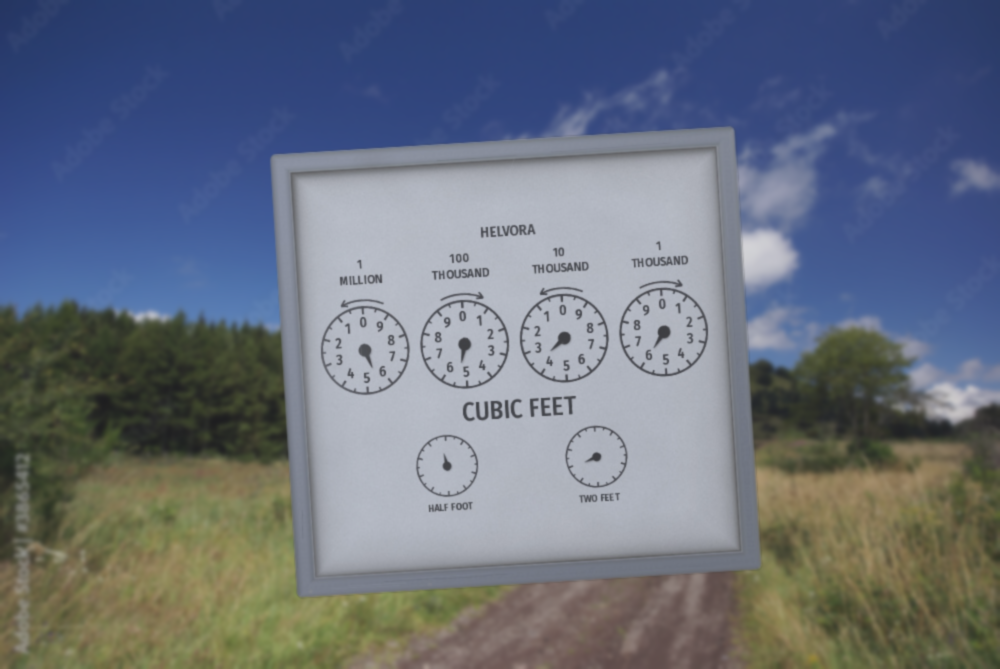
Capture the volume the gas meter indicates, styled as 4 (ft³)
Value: 553600 (ft³)
